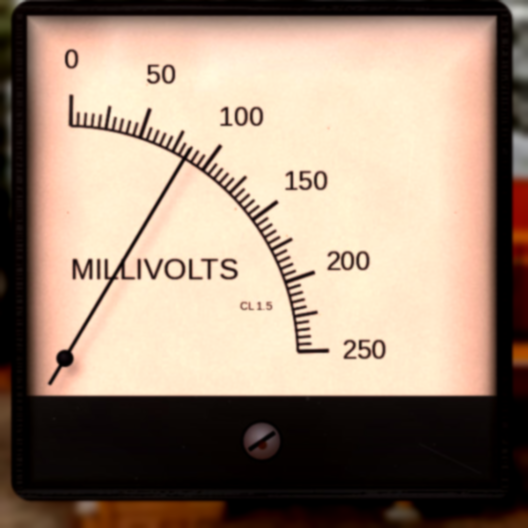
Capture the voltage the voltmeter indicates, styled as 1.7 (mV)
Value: 85 (mV)
